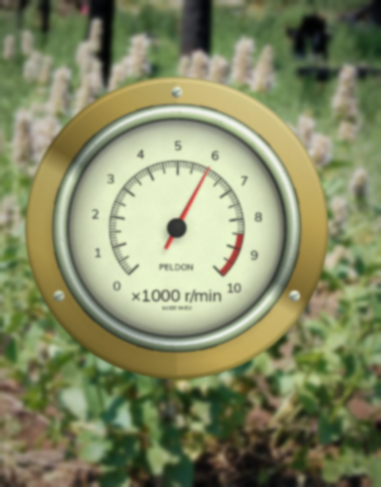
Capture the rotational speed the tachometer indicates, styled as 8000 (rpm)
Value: 6000 (rpm)
